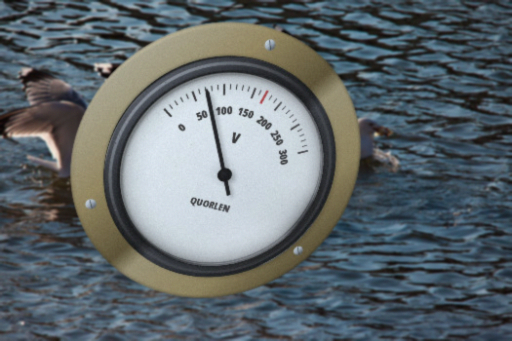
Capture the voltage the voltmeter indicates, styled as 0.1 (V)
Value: 70 (V)
